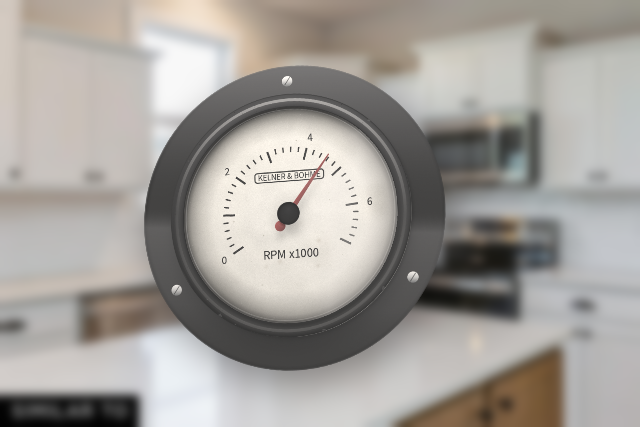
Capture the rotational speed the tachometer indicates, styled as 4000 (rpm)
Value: 4600 (rpm)
